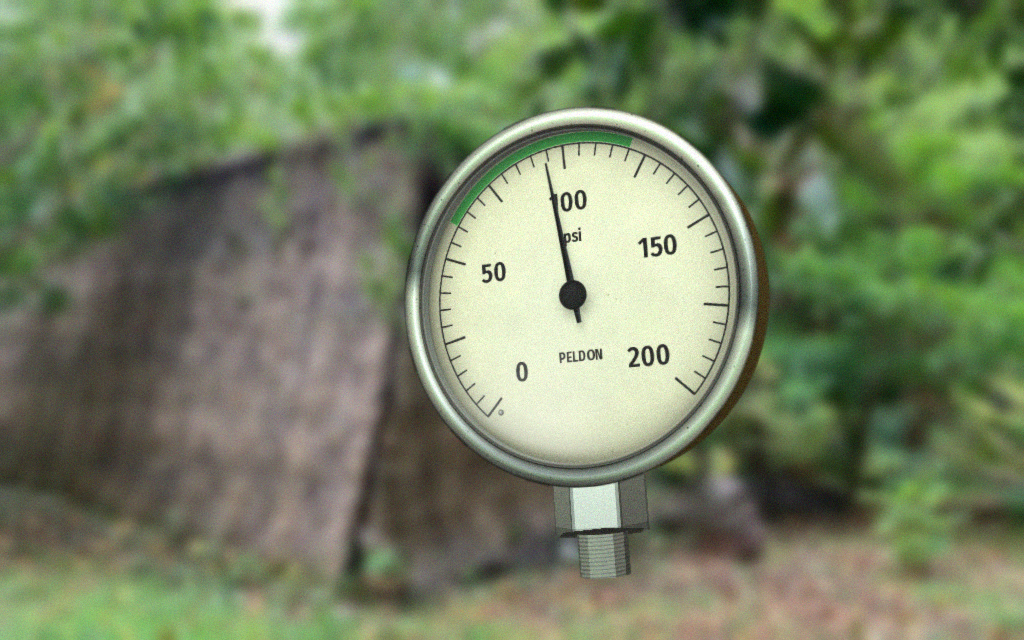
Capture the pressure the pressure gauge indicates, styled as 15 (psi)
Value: 95 (psi)
